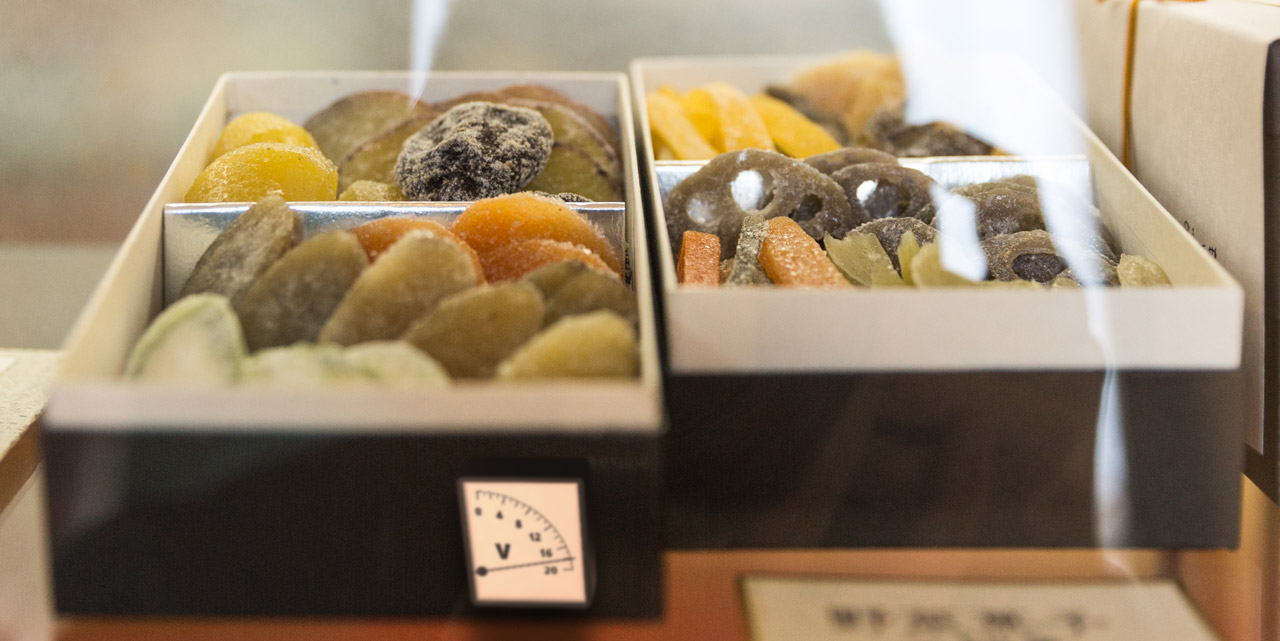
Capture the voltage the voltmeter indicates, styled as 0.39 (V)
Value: 18 (V)
